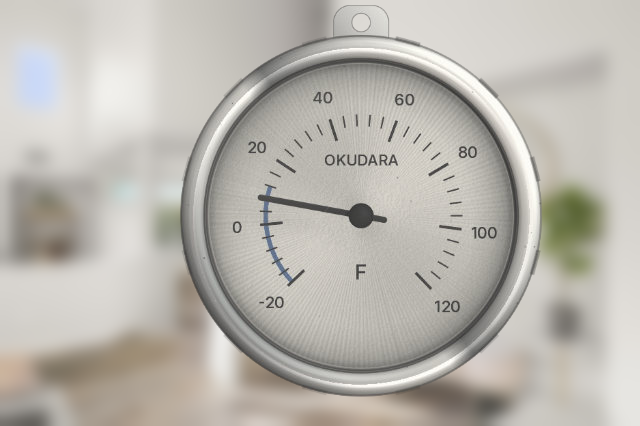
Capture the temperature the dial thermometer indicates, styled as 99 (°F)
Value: 8 (°F)
